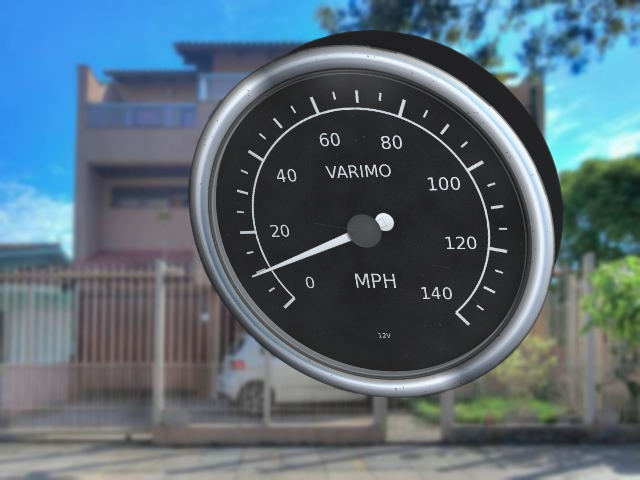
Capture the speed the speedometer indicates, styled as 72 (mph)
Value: 10 (mph)
